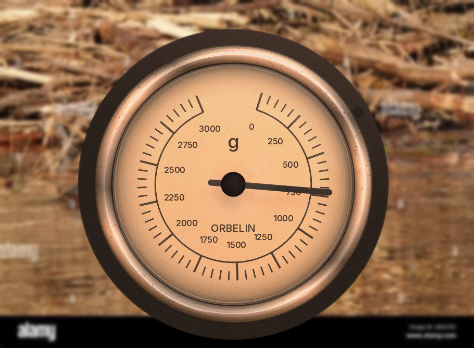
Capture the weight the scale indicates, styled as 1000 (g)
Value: 725 (g)
